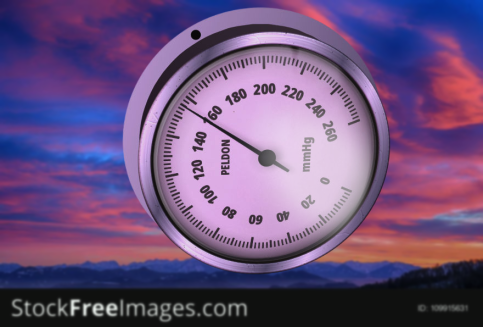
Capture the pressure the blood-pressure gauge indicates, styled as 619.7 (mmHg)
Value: 156 (mmHg)
